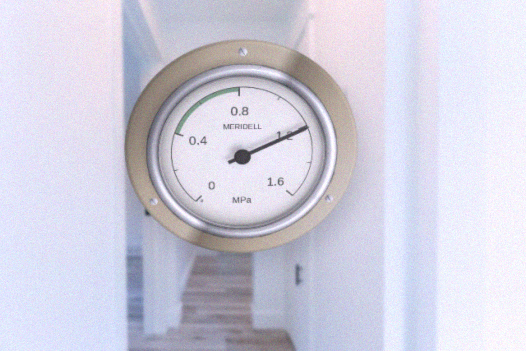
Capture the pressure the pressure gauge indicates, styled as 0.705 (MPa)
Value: 1.2 (MPa)
